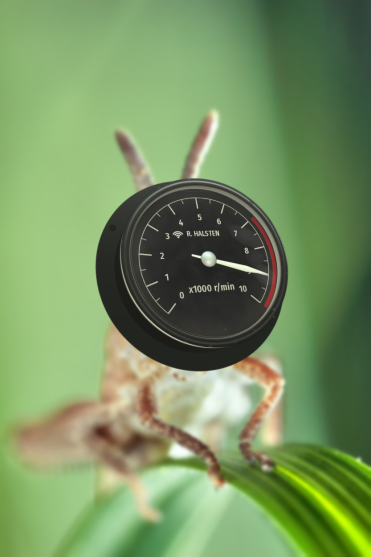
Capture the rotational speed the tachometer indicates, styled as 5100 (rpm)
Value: 9000 (rpm)
